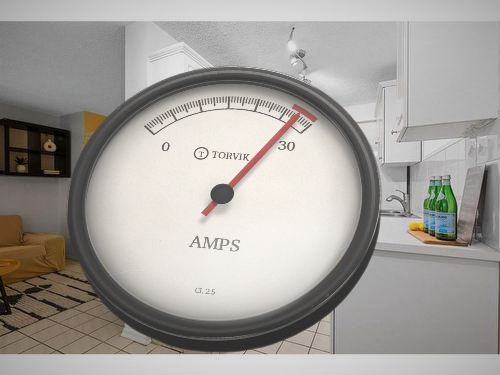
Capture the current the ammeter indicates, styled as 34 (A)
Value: 27.5 (A)
